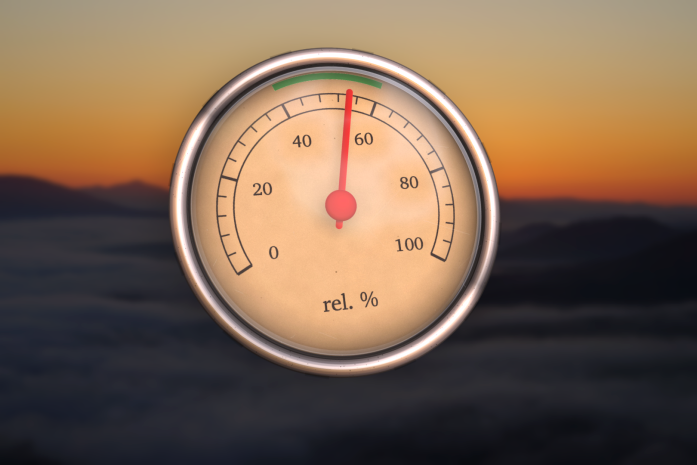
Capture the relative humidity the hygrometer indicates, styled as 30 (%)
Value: 54 (%)
